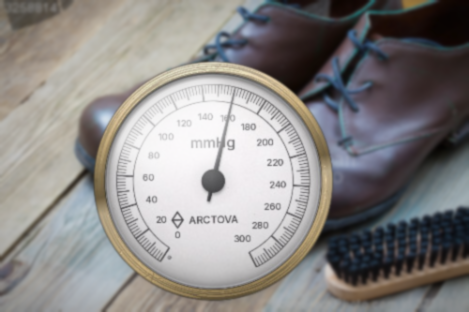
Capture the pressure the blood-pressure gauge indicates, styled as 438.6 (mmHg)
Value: 160 (mmHg)
